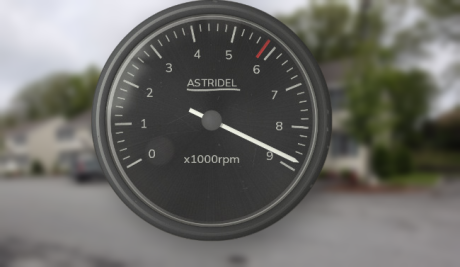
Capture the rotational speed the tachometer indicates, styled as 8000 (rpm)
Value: 8800 (rpm)
